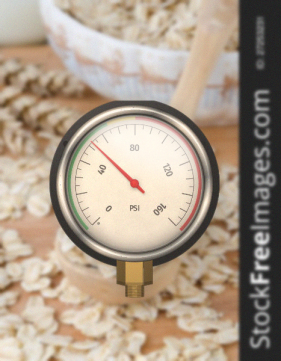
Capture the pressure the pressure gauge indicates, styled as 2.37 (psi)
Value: 52.5 (psi)
